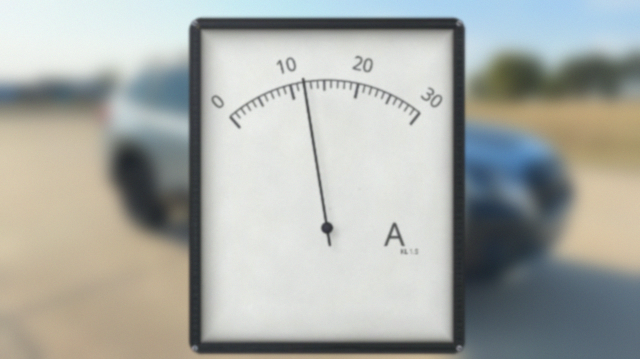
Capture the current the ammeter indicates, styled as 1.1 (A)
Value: 12 (A)
